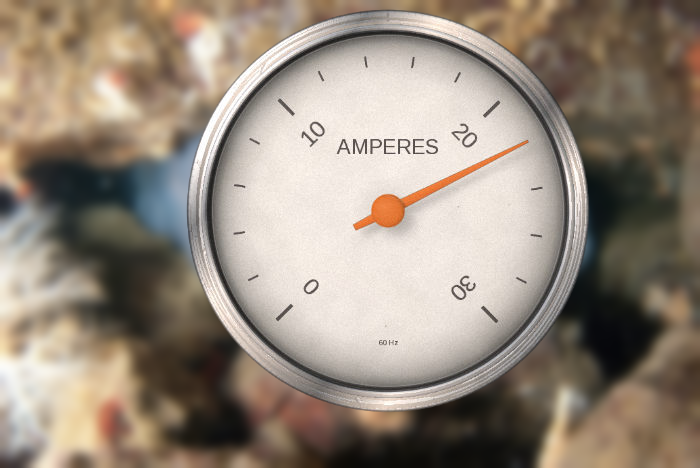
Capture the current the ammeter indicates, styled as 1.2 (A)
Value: 22 (A)
